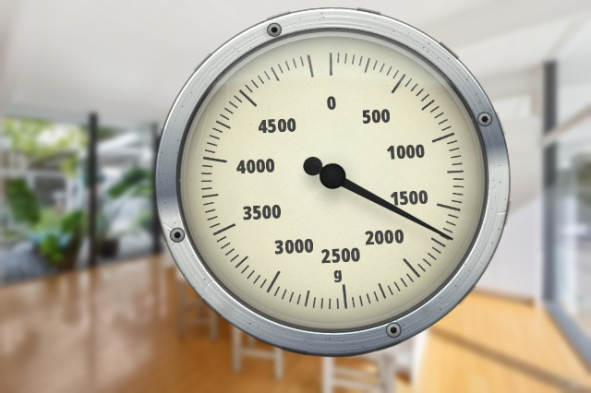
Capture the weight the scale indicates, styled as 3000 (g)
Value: 1700 (g)
